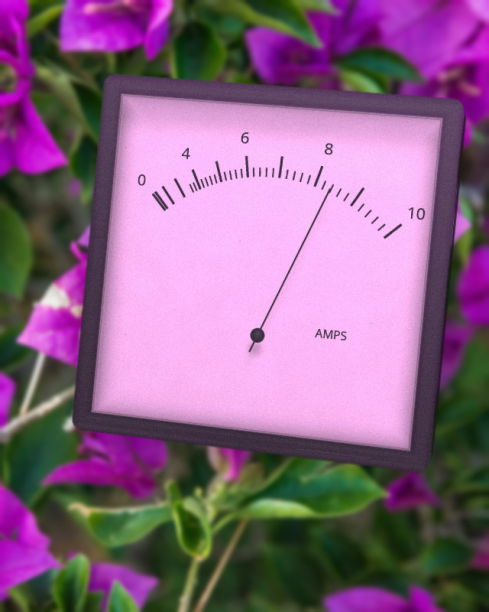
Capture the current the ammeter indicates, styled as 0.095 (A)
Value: 8.4 (A)
